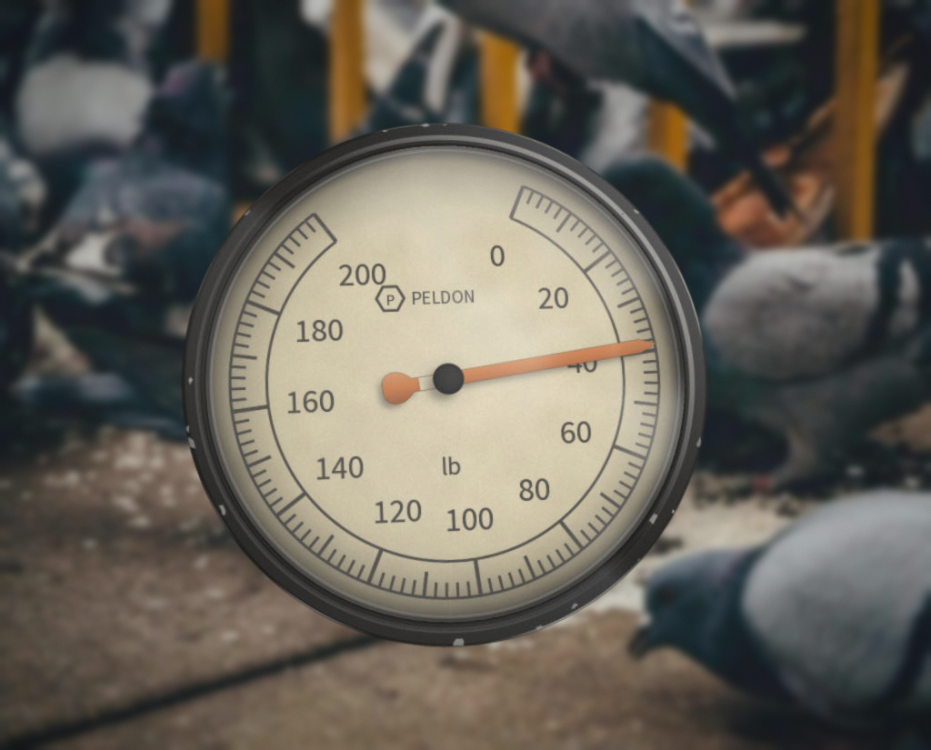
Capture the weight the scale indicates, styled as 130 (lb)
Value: 39 (lb)
